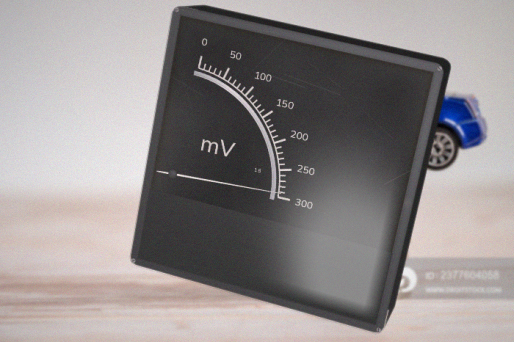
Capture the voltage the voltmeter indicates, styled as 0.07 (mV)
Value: 290 (mV)
